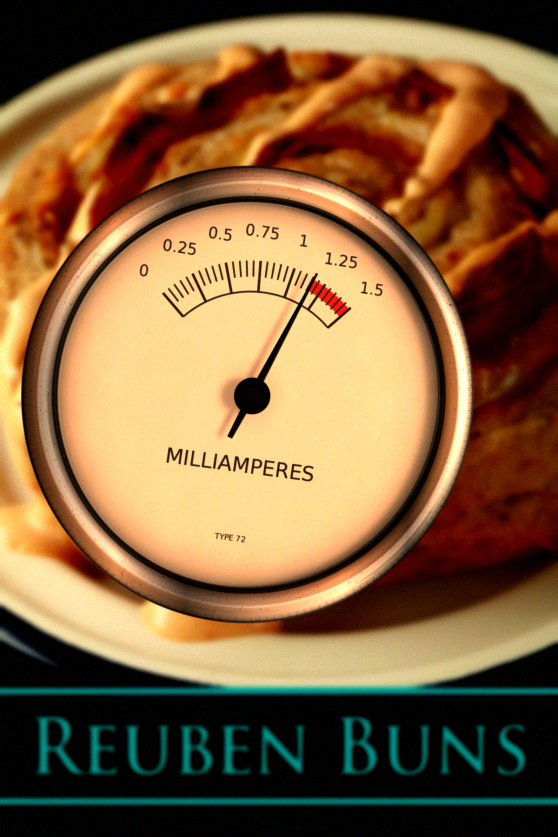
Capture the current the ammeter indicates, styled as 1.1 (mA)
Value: 1.15 (mA)
